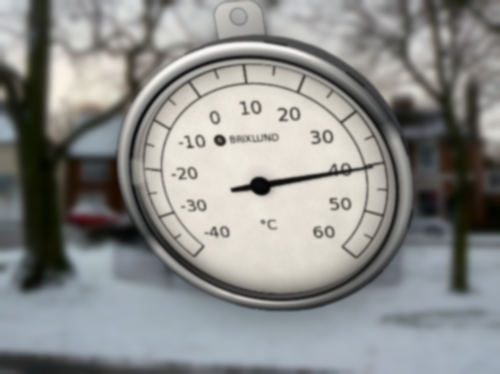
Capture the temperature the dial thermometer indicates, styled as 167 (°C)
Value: 40 (°C)
